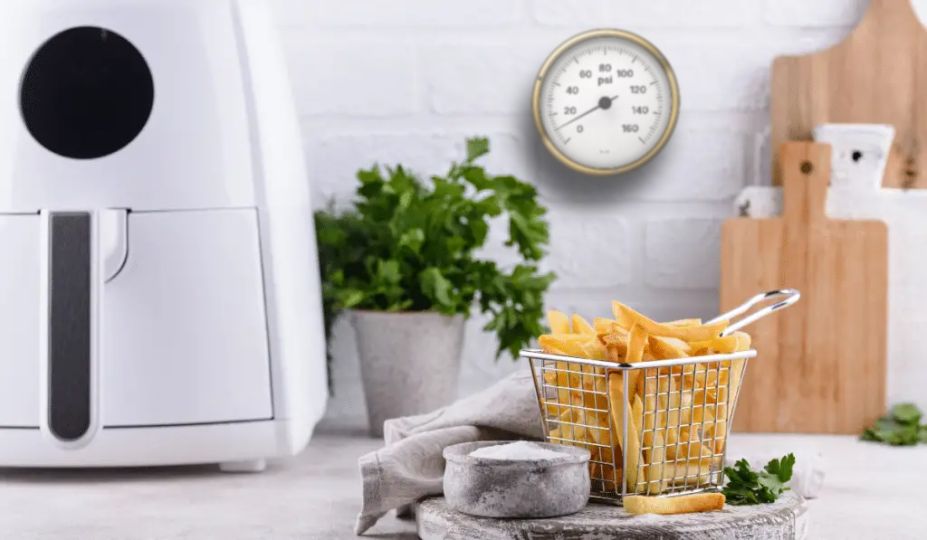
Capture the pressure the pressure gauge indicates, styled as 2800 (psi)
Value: 10 (psi)
